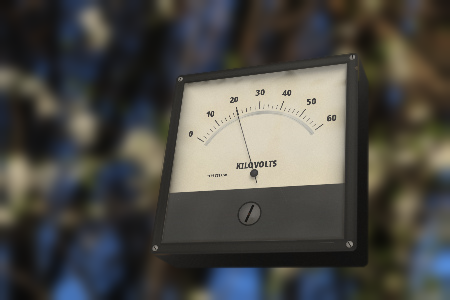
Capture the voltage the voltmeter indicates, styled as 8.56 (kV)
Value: 20 (kV)
